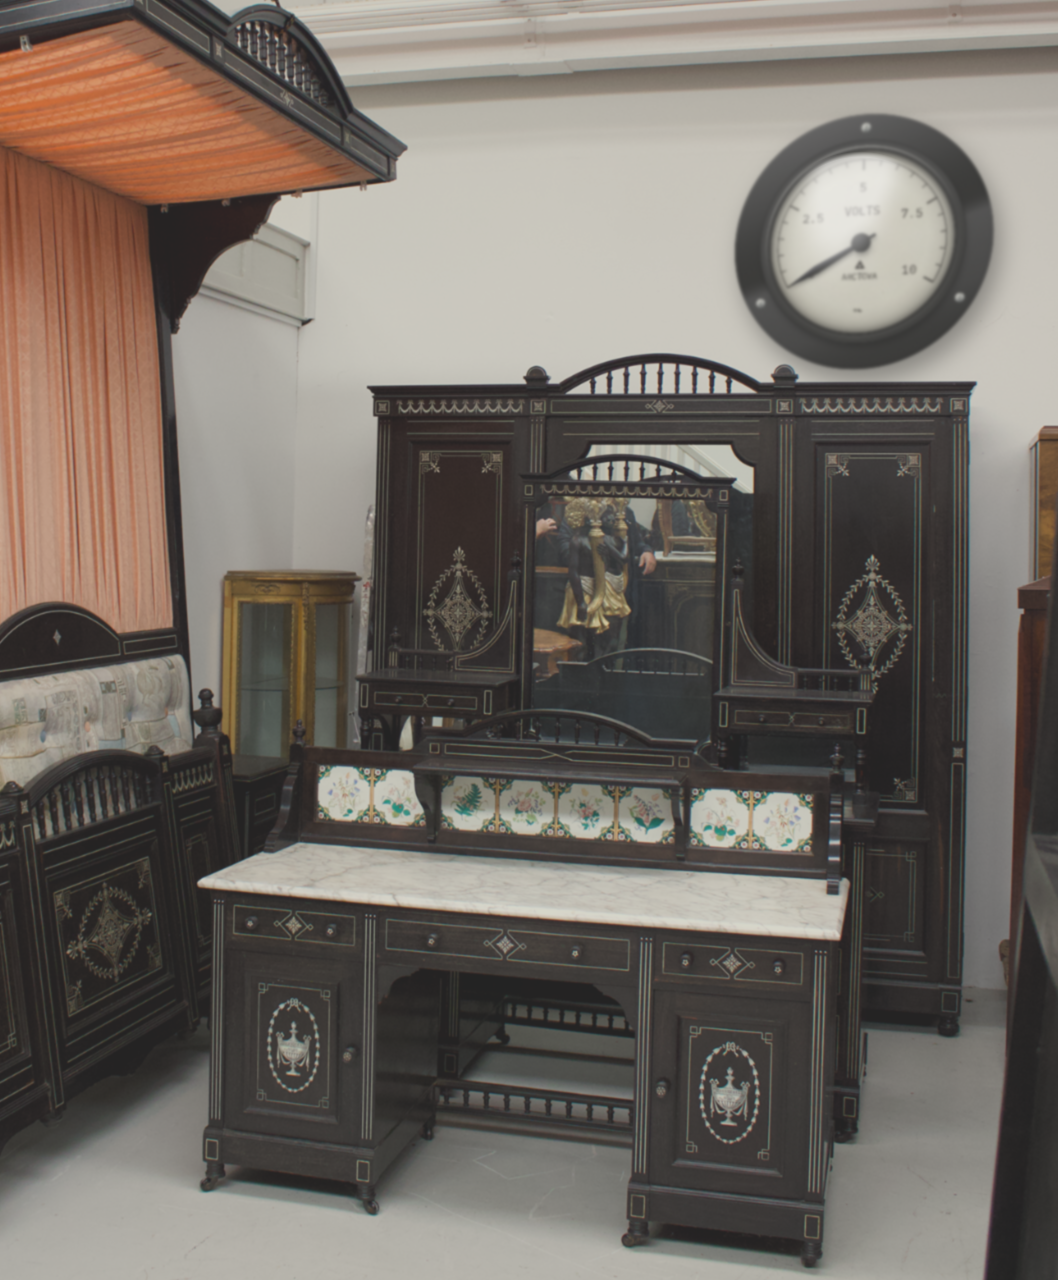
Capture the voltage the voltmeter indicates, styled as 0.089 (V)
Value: 0 (V)
